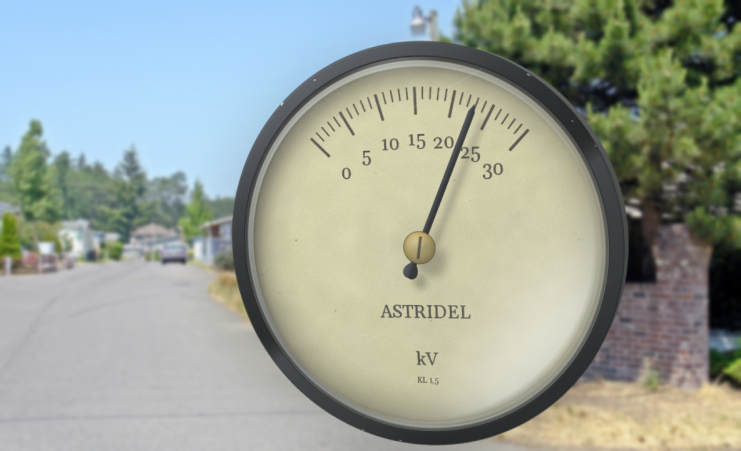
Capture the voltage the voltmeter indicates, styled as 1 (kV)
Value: 23 (kV)
